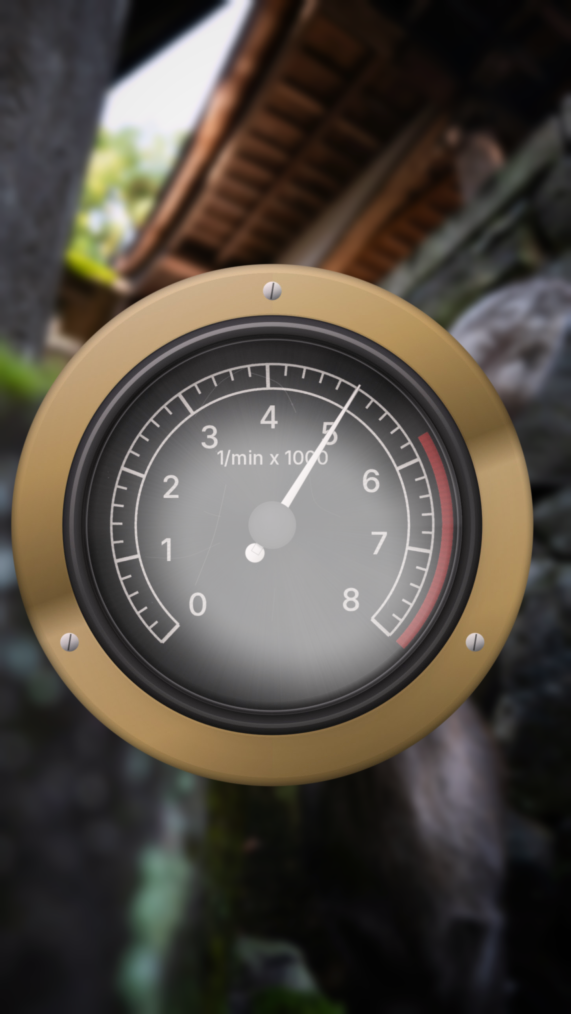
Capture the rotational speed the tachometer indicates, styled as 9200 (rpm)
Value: 5000 (rpm)
